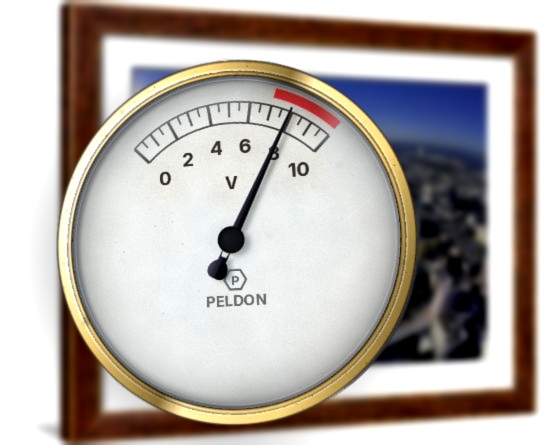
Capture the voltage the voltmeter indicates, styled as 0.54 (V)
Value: 8 (V)
